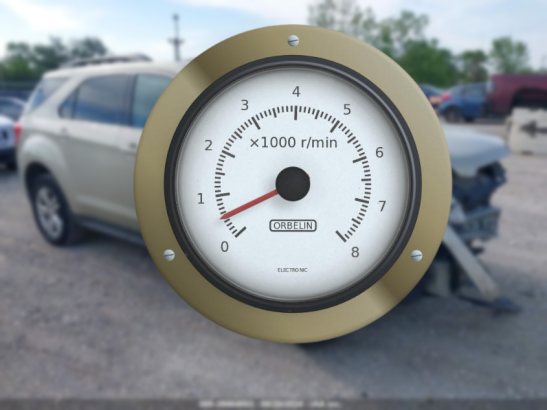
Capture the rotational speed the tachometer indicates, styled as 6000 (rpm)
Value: 500 (rpm)
